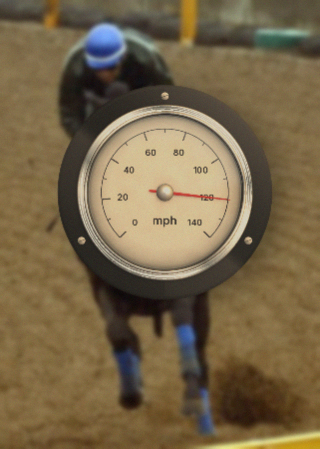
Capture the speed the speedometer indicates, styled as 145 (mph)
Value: 120 (mph)
